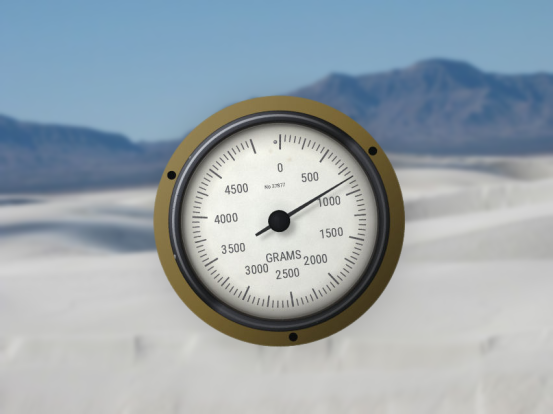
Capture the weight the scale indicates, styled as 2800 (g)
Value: 850 (g)
